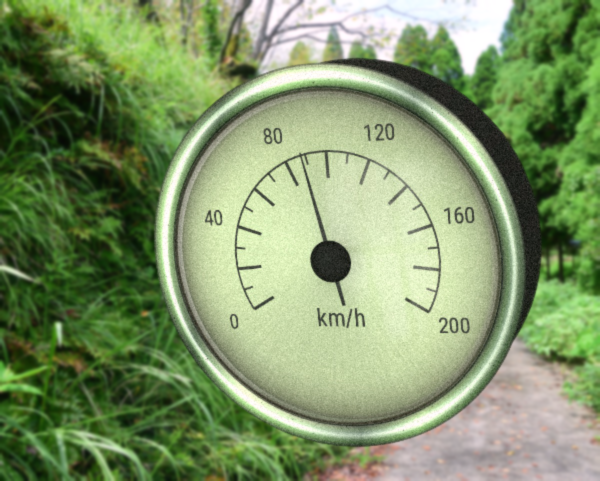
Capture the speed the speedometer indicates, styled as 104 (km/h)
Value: 90 (km/h)
